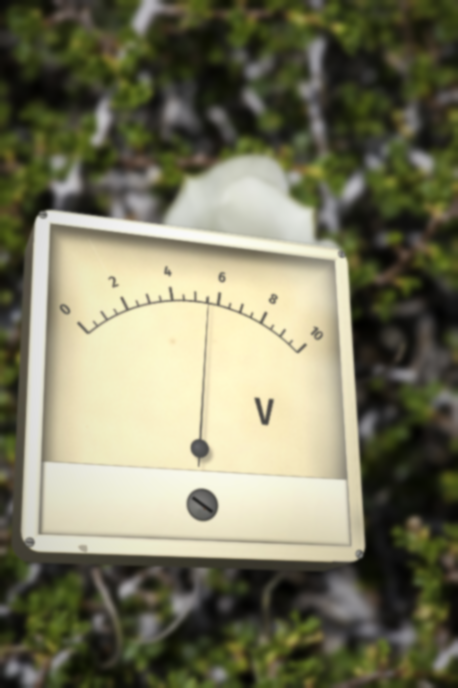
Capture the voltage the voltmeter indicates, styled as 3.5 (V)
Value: 5.5 (V)
